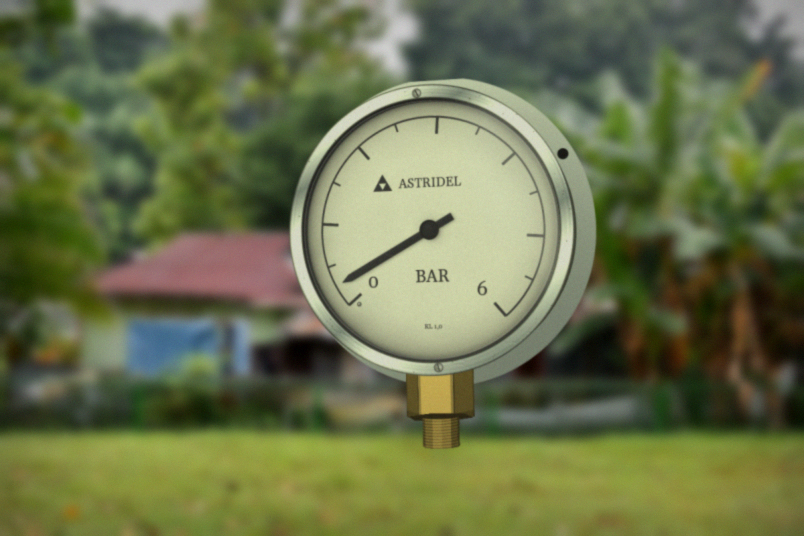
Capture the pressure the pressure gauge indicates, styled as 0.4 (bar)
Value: 0.25 (bar)
